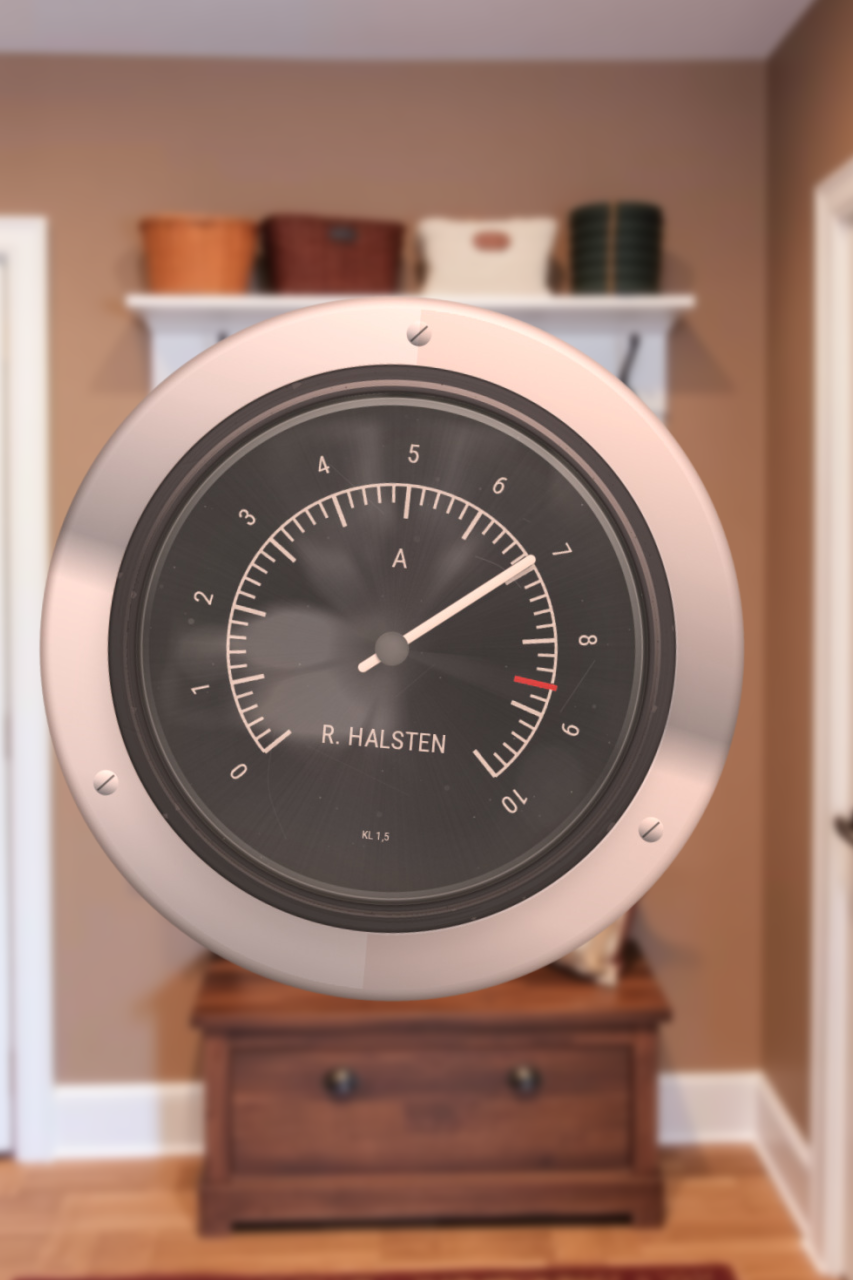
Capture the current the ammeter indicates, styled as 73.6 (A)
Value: 6.9 (A)
